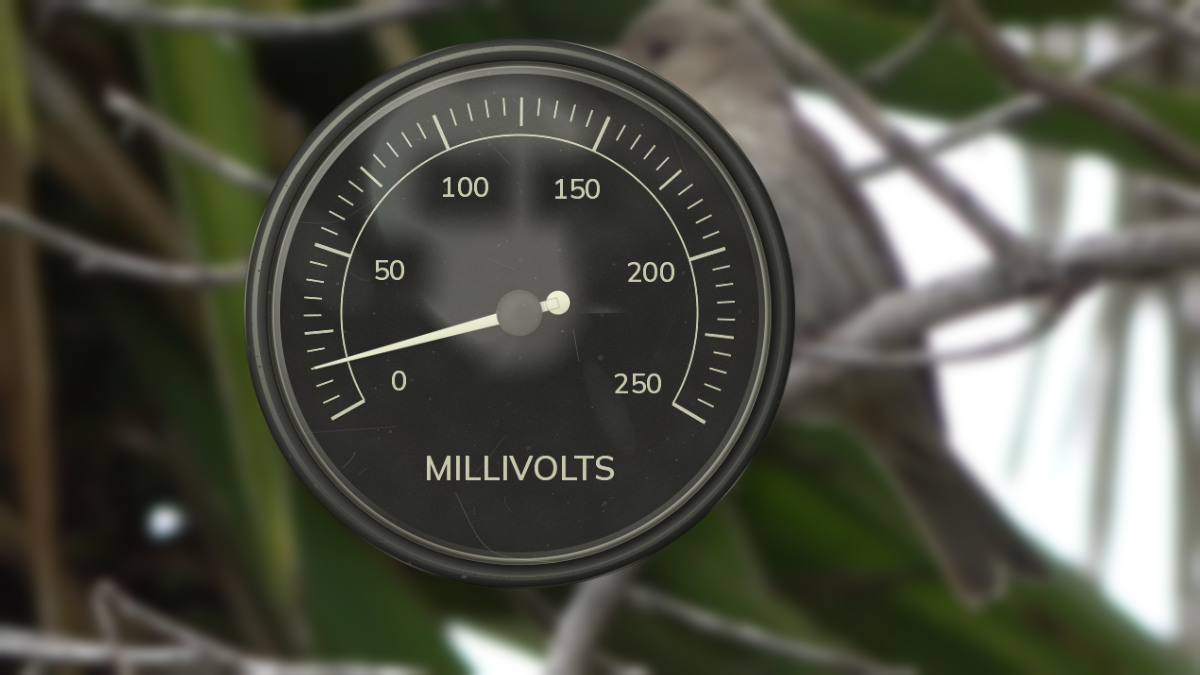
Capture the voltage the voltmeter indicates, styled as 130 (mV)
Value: 15 (mV)
